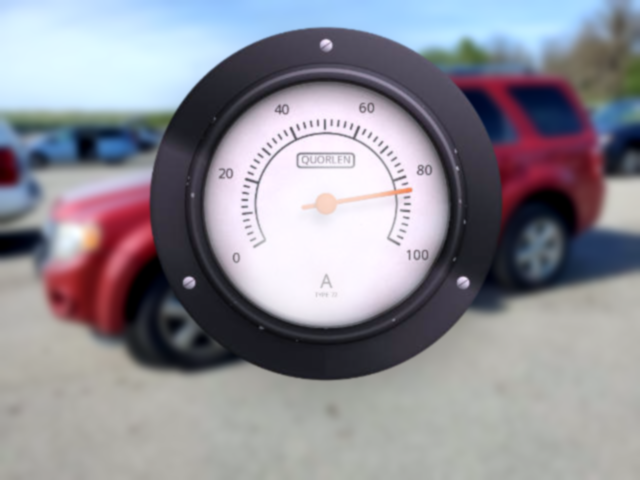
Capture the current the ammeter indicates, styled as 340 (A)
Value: 84 (A)
